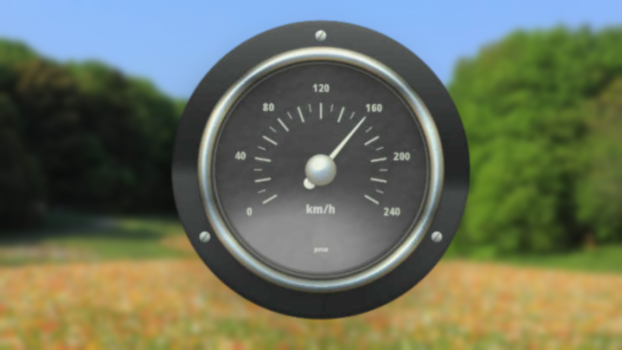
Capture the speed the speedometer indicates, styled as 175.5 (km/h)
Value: 160 (km/h)
